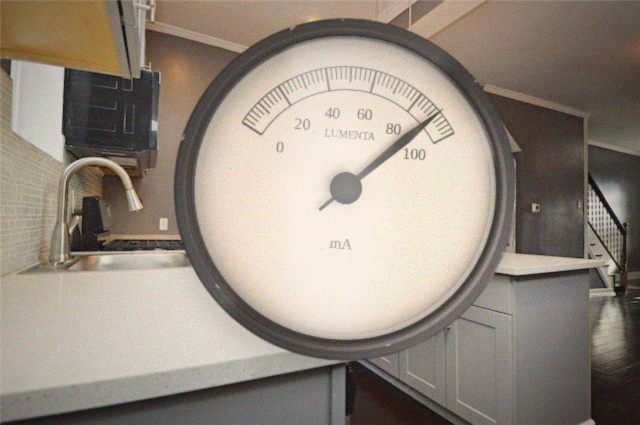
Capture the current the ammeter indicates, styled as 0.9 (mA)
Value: 90 (mA)
